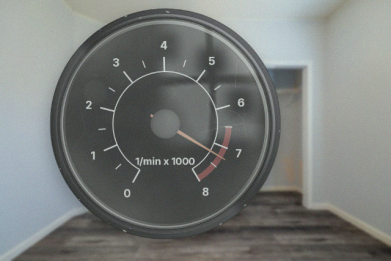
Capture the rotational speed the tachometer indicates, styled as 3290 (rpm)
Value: 7250 (rpm)
